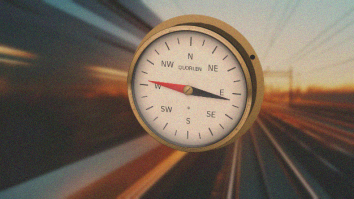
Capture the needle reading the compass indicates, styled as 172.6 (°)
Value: 277.5 (°)
